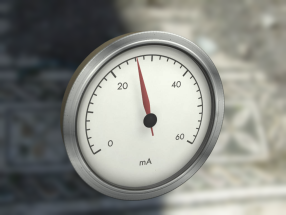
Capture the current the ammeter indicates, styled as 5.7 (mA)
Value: 26 (mA)
